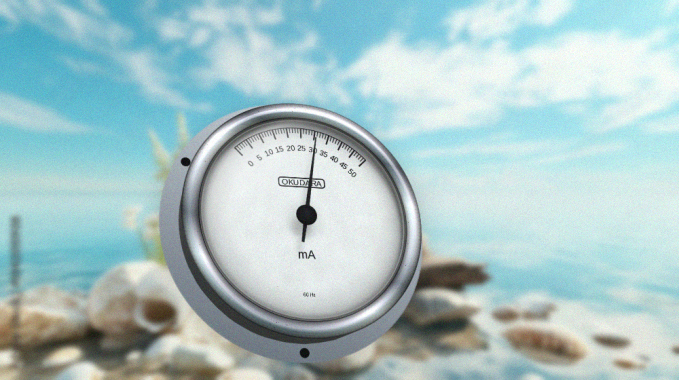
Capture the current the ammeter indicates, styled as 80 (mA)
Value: 30 (mA)
